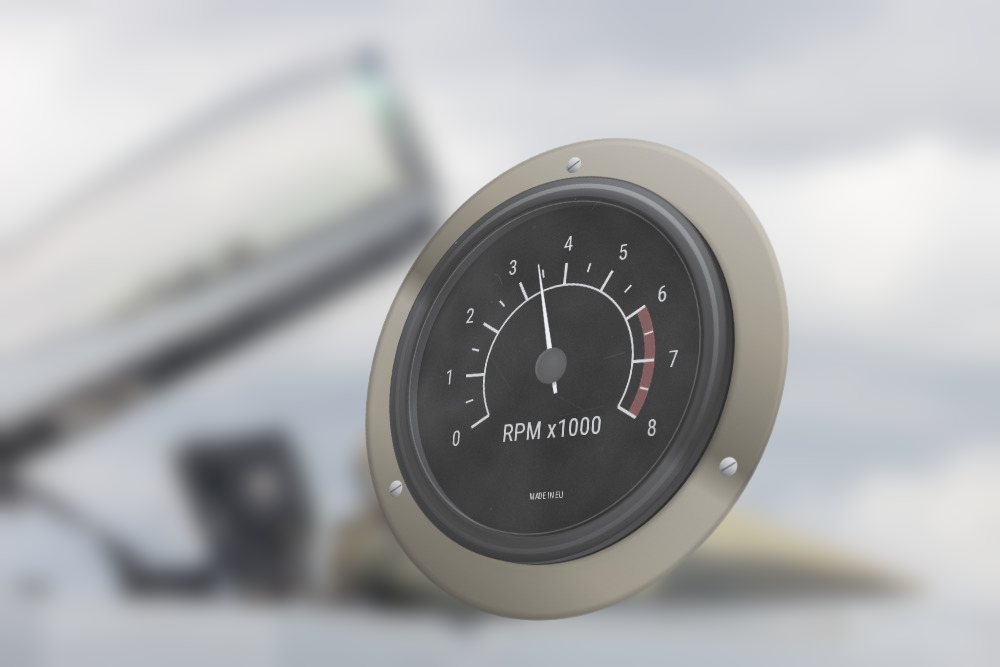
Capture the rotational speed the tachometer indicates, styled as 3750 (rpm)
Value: 3500 (rpm)
